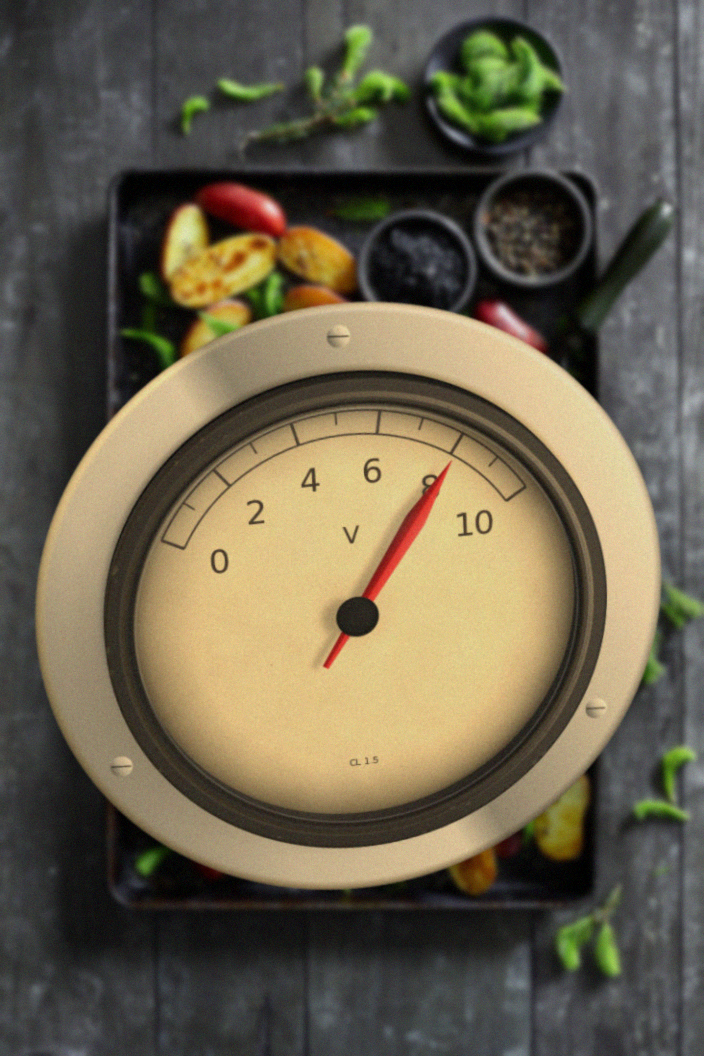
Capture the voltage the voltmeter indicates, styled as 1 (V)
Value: 8 (V)
